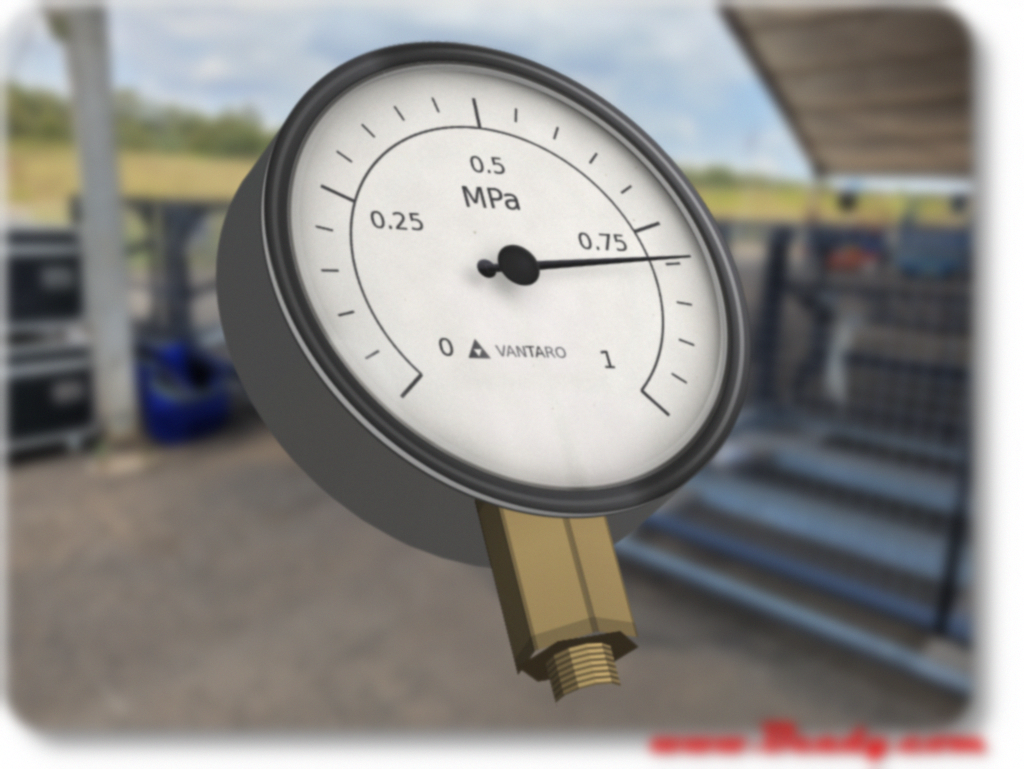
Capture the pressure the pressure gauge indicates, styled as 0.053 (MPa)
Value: 0.8 (MPa)
